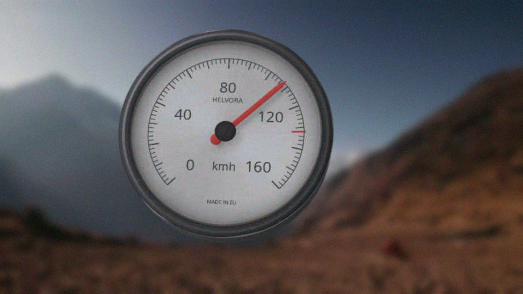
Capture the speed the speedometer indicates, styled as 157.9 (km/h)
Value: 108 (km/h)
